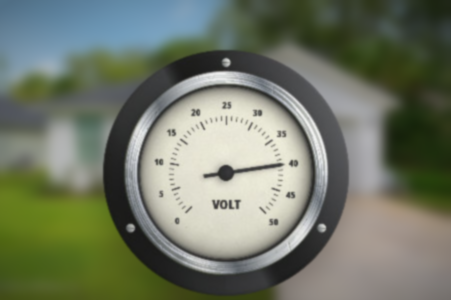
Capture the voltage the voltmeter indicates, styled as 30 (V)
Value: 40 (V)
